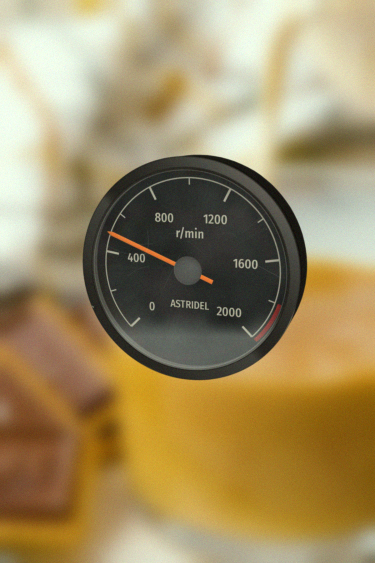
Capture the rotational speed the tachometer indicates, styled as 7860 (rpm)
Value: 500 (rpm)
